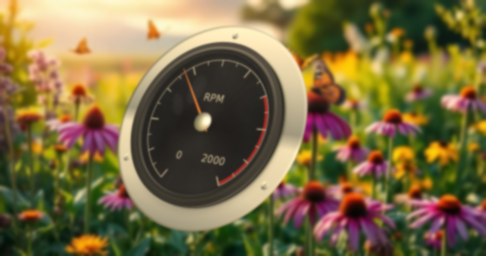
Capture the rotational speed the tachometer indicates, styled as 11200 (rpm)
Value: 750 (rpm)
